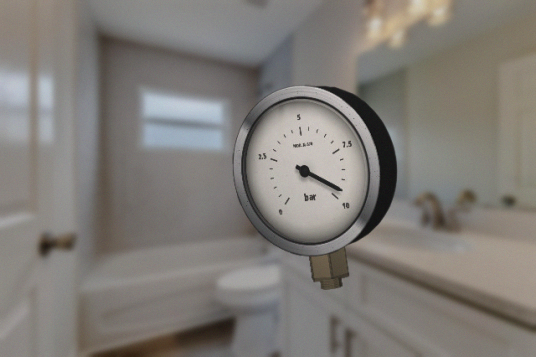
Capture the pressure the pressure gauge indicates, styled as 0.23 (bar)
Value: 9.5 (bar)
